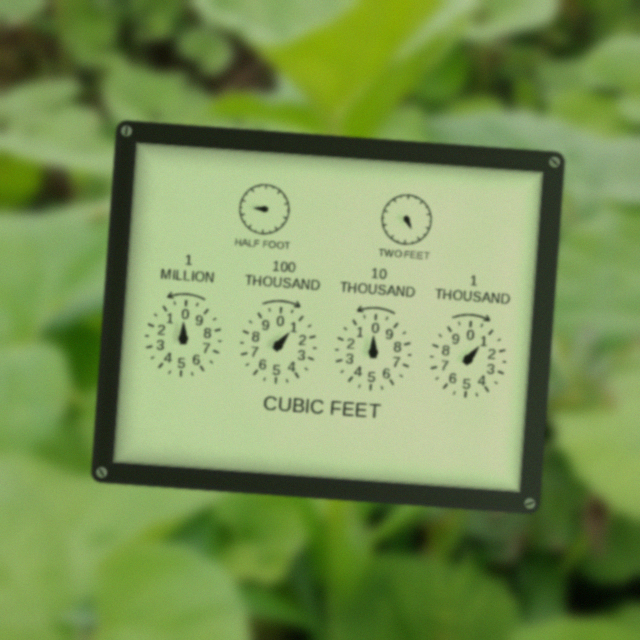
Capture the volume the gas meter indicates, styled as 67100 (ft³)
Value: 10100 (ft³)
